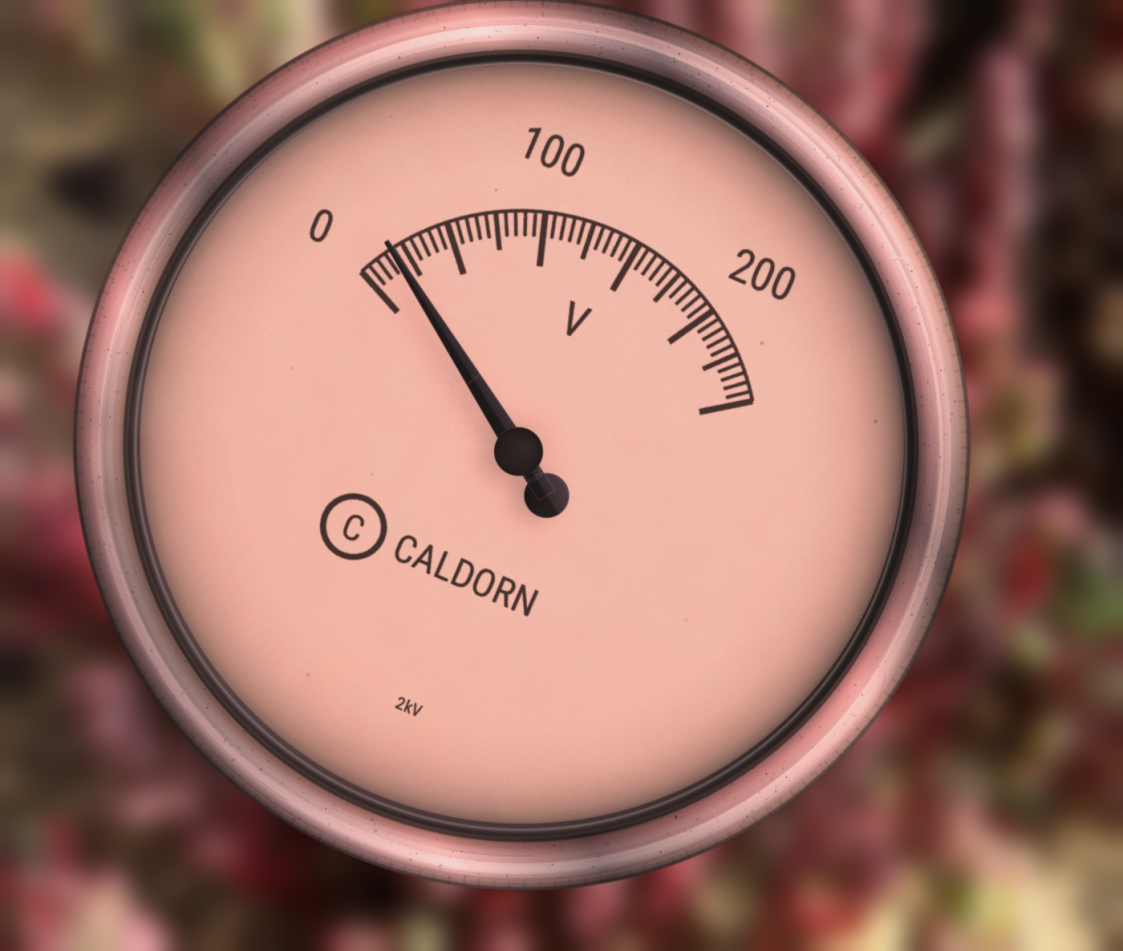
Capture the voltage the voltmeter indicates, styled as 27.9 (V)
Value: 20 (V)
